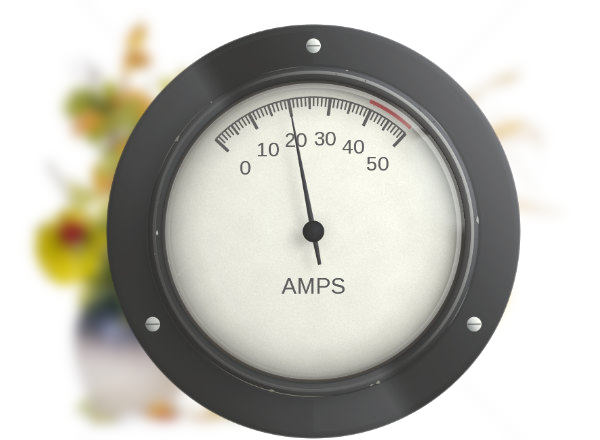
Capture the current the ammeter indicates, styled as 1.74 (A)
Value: 20 (A)
